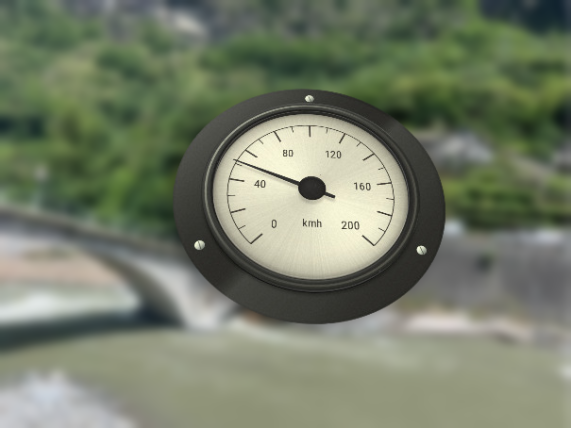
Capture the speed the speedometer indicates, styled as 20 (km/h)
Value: 50 (km/h)
